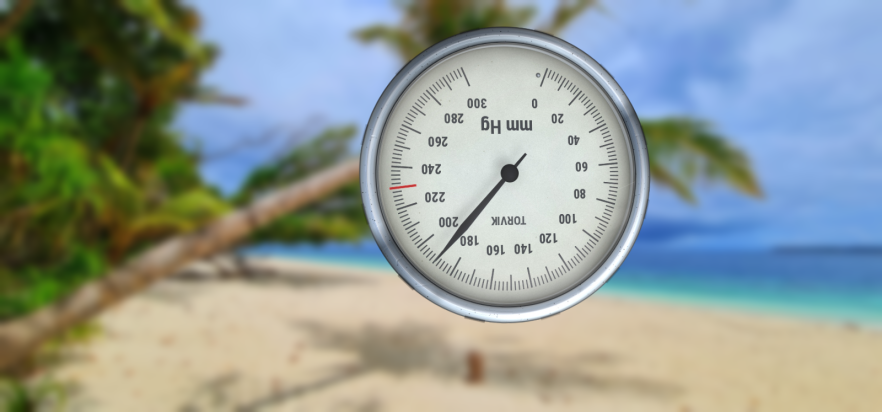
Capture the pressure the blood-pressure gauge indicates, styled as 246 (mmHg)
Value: 190 (mmHg)
